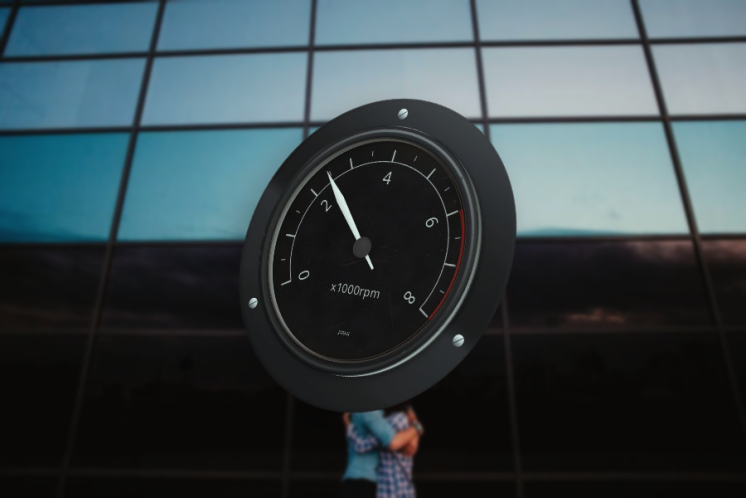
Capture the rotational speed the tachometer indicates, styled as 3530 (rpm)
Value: 2500 (rpm)
